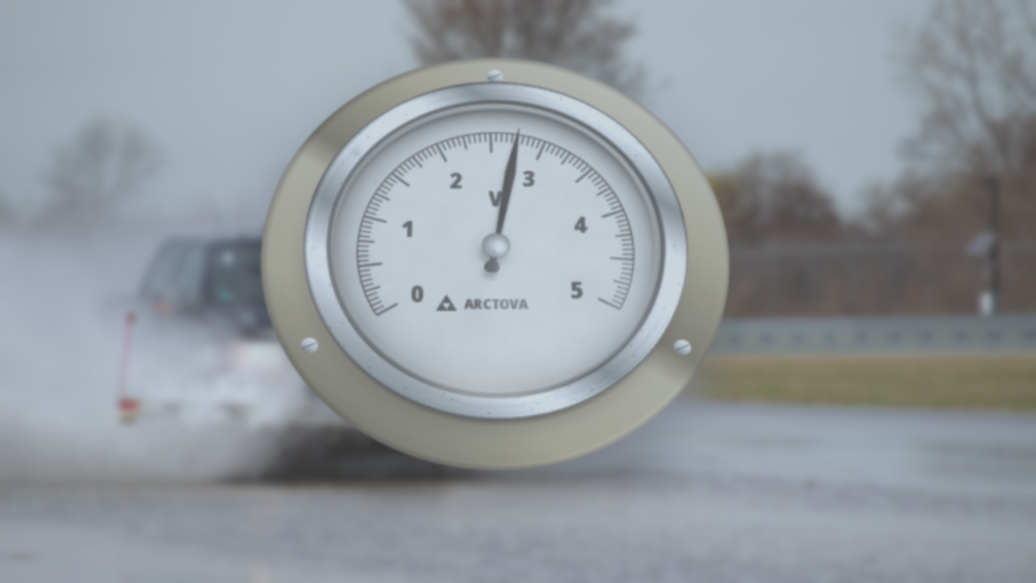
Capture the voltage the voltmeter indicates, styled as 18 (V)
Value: 2.75 (V)
